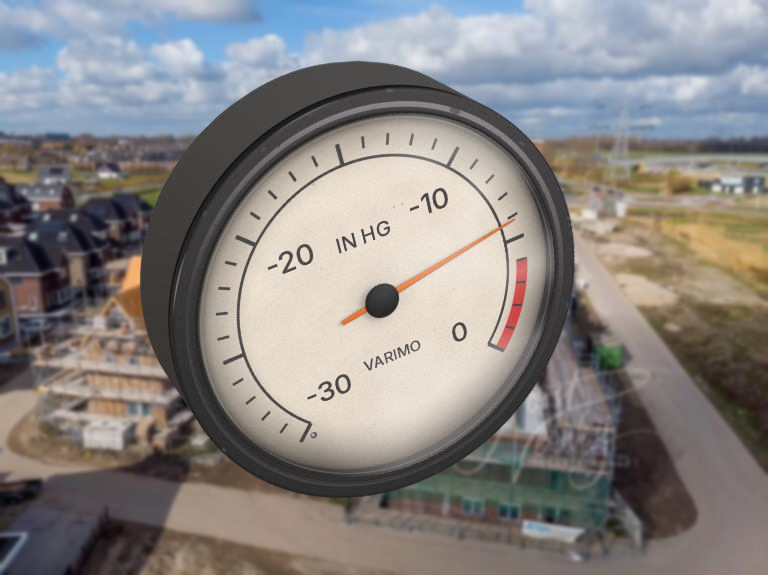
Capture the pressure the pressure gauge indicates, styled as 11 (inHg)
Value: -6 (inHg)
